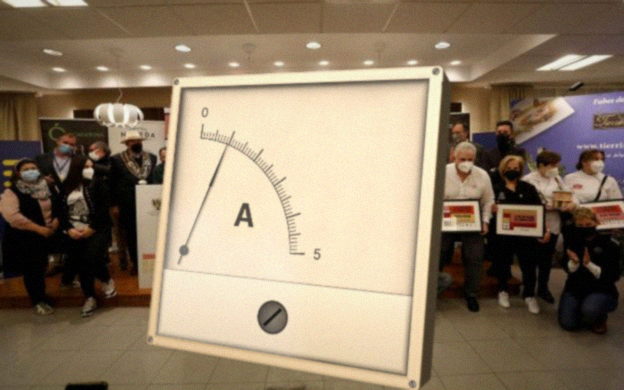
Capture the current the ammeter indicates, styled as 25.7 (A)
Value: 1 (A)
